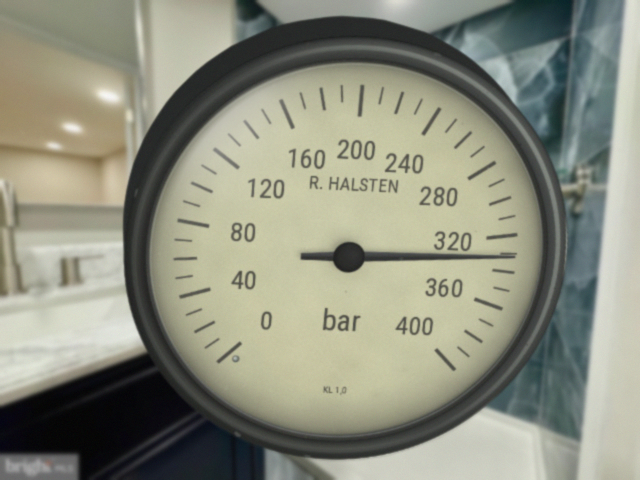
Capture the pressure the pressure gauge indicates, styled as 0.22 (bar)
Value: 330 (bar)
